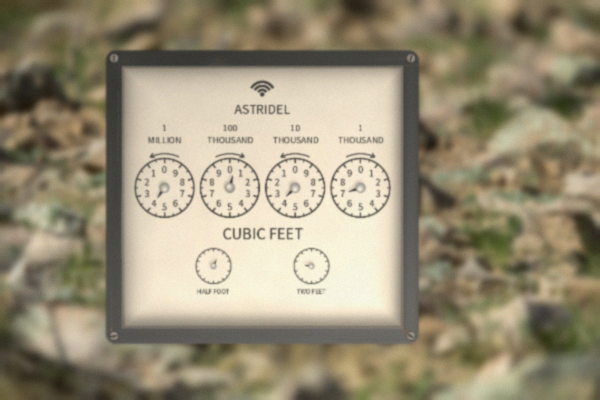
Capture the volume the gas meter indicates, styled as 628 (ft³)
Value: 403700 (ft³)
